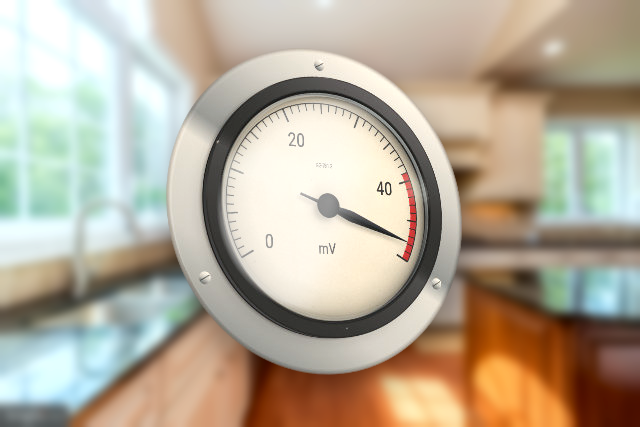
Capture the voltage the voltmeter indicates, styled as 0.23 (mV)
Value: 48 (mV)
